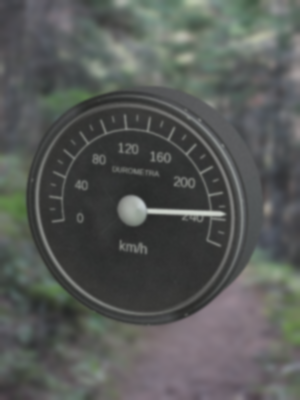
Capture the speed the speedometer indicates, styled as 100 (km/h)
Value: 235 (km/h)
